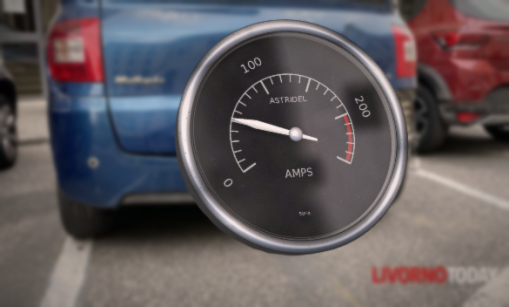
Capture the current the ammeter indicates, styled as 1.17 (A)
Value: 50 (A)
